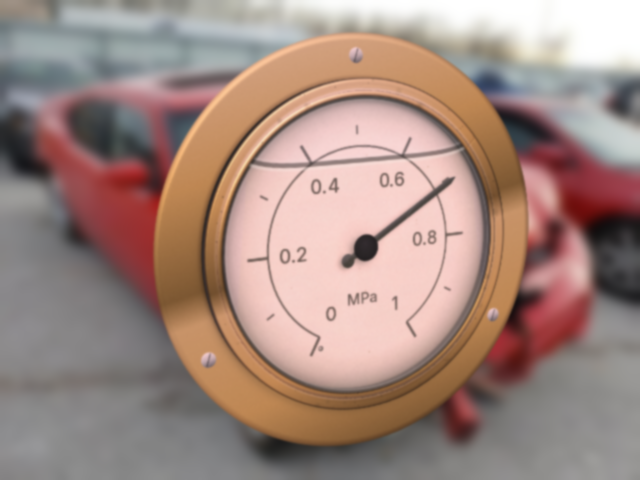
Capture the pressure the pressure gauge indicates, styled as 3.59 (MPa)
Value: 0.7 (MPa)
